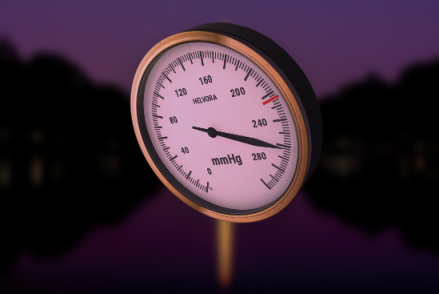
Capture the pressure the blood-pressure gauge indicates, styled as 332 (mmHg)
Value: 260 (mmHg)
